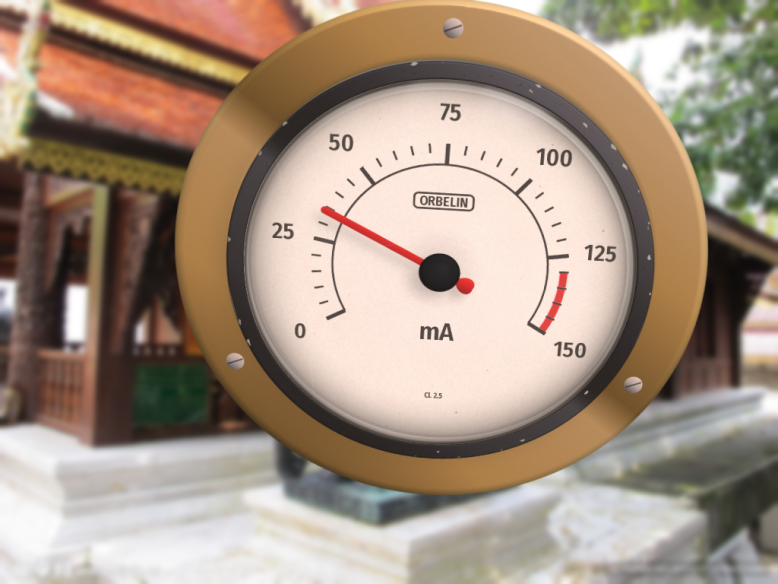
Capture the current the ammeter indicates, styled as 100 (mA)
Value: 35 (mA)
